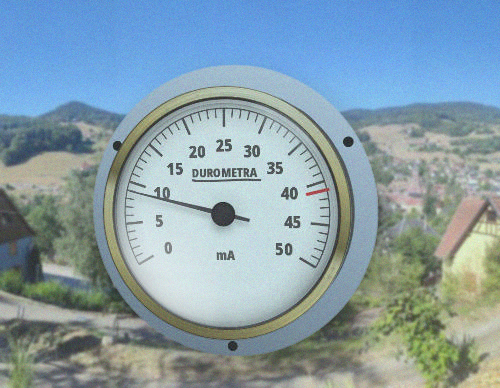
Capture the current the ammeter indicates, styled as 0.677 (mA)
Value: 9 (mA)
